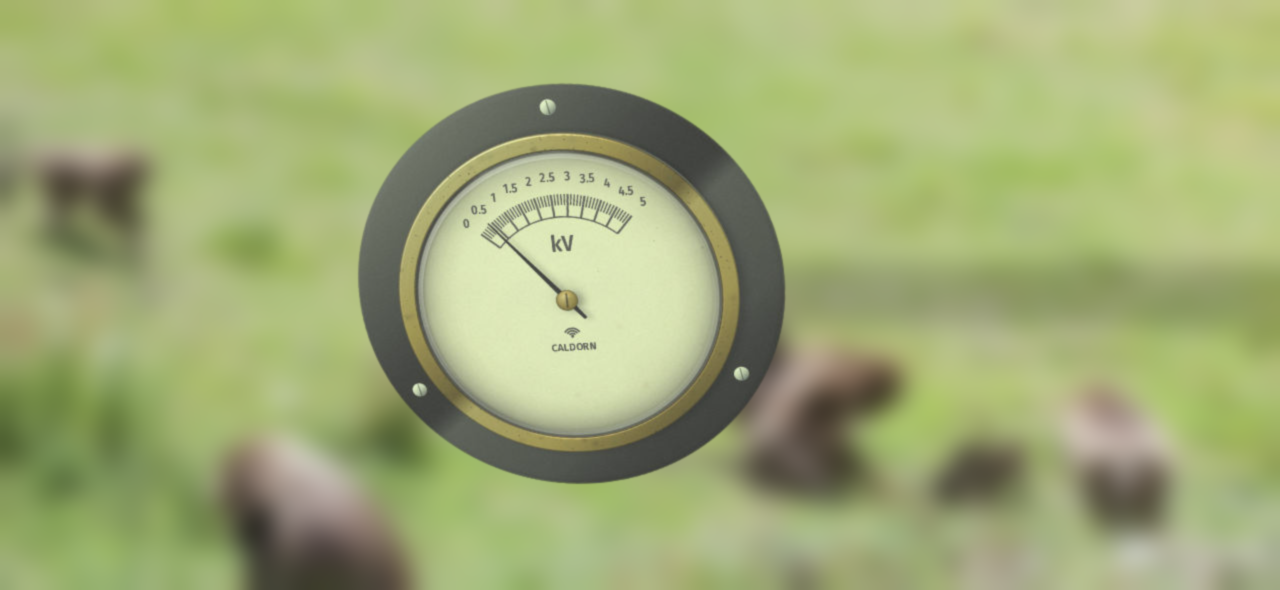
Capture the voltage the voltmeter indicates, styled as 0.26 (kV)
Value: 0.5 (kV)
